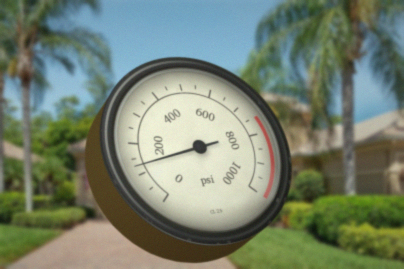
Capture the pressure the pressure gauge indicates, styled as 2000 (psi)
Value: 125 (psi)
